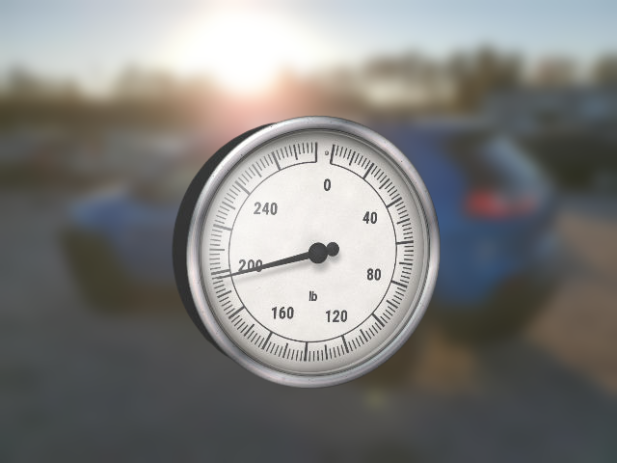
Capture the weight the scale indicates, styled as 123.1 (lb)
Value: 198 (lb)
